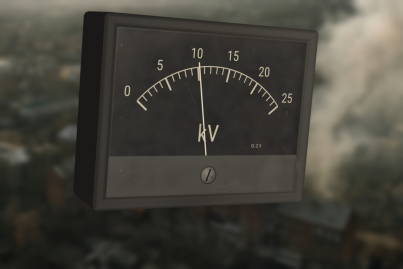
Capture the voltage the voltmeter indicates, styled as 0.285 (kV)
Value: 10 (kV)
